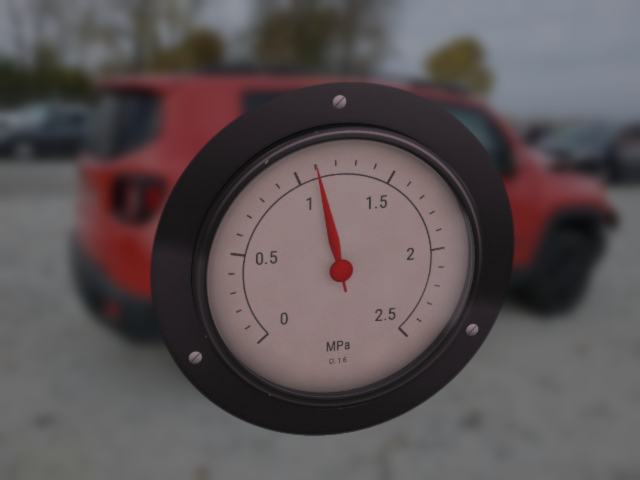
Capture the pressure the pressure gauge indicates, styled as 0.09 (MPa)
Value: 1.1 (MPa)
